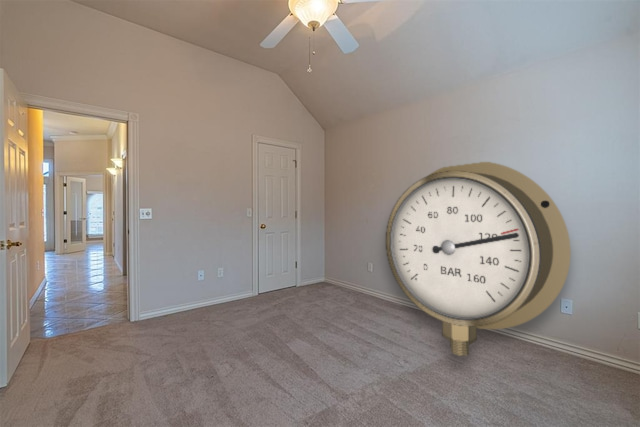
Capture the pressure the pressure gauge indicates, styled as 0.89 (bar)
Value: 122.5 (bar)
